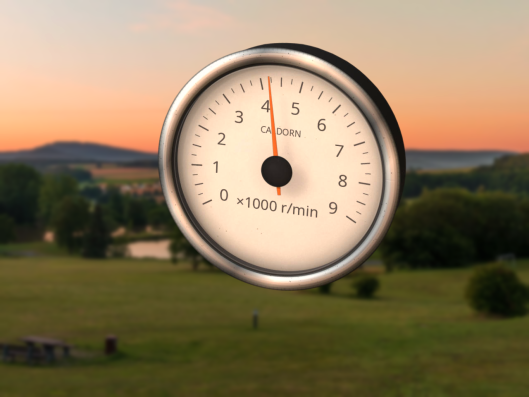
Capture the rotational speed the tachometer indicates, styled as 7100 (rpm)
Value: 4250 (rpm)
